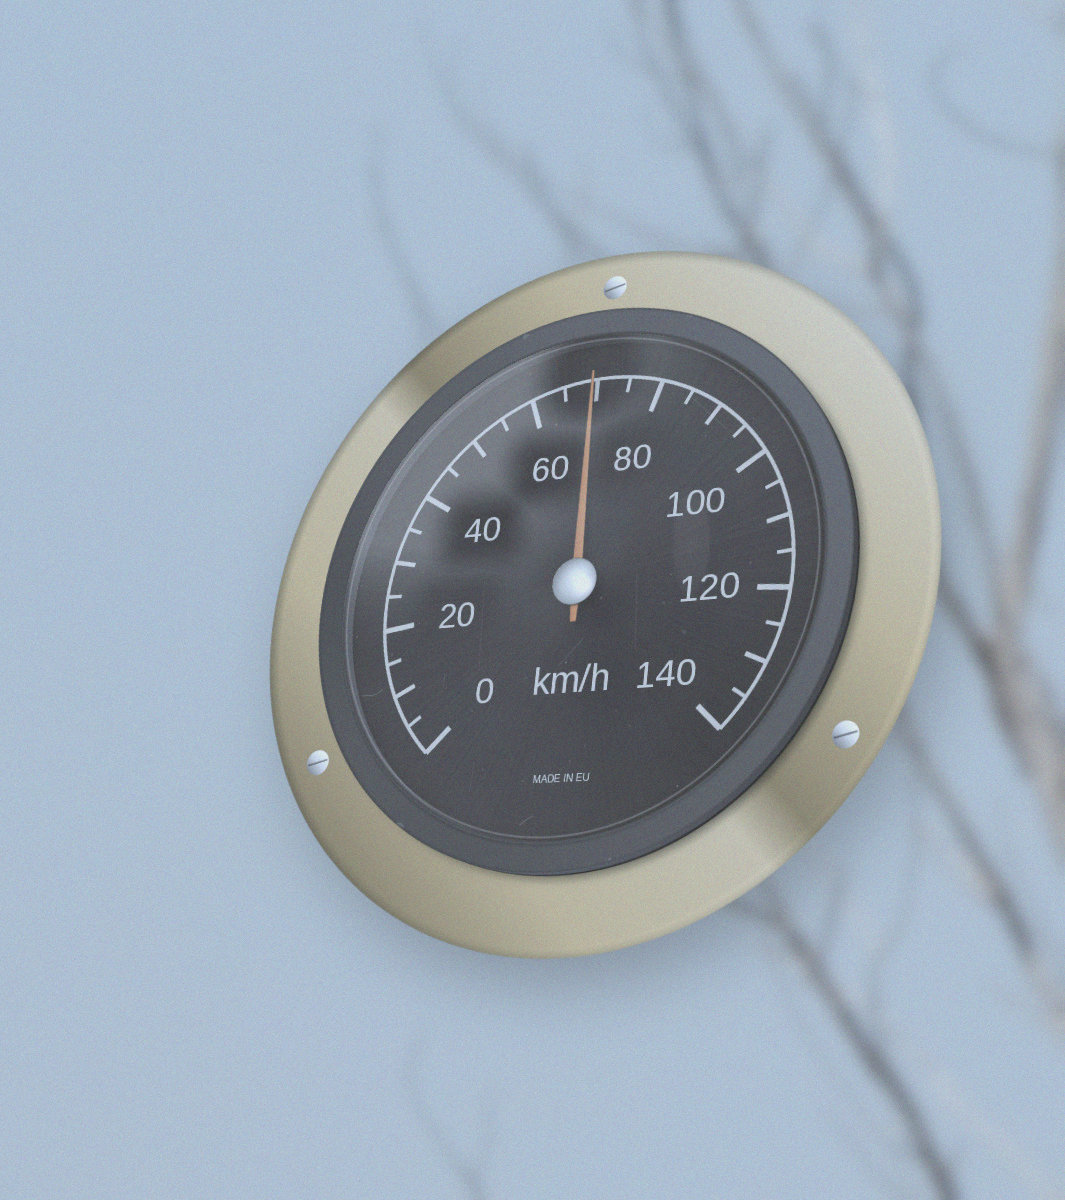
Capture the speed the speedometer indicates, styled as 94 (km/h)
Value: 70 (km/h)
